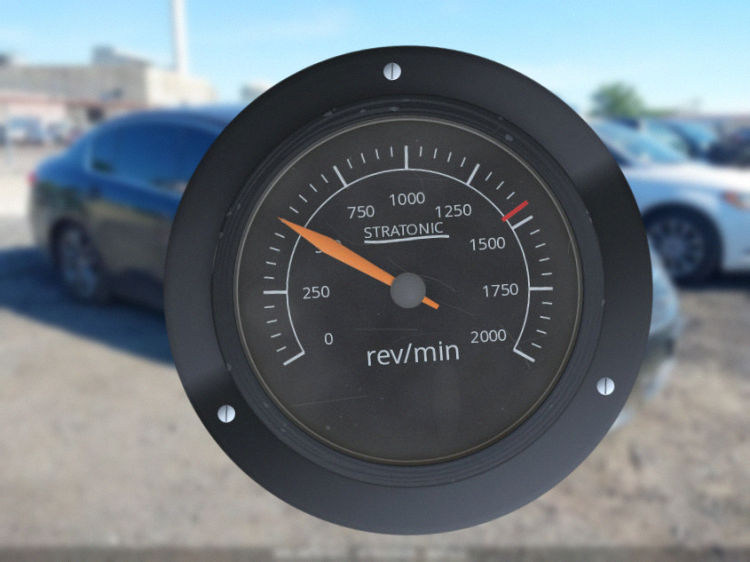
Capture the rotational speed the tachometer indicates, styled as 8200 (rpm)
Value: 500 (rpm)
